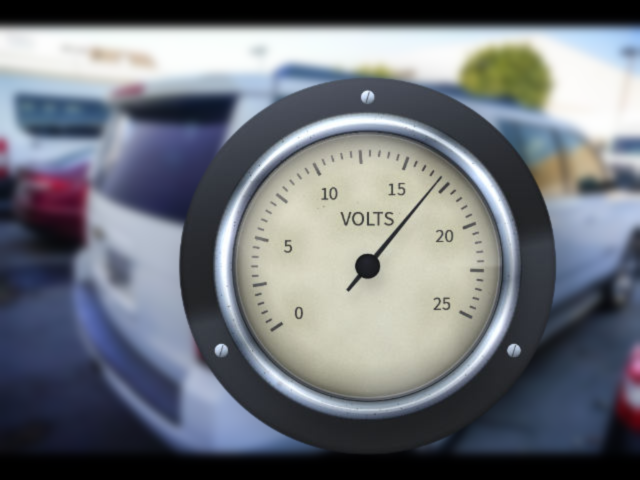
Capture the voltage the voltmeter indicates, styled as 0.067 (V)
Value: 17 (V)
